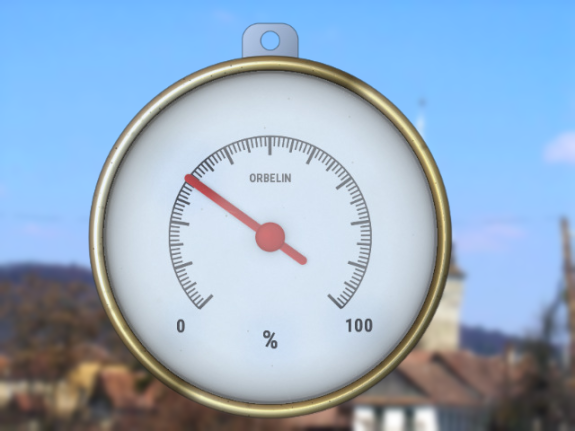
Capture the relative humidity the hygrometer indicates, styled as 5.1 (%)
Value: 30 (%)
